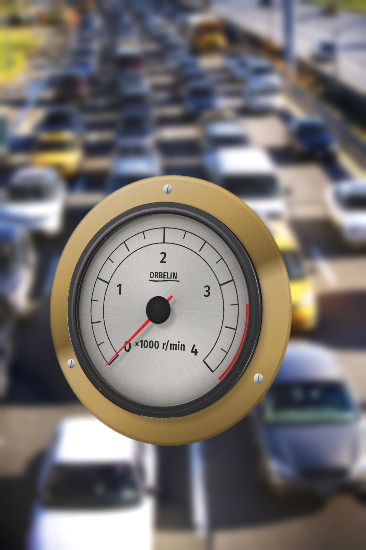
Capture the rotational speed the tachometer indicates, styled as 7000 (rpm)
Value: 0 (rpm)
